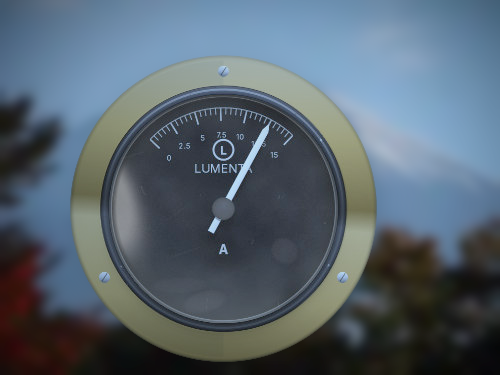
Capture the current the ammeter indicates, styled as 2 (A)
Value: 12.5 (A)
